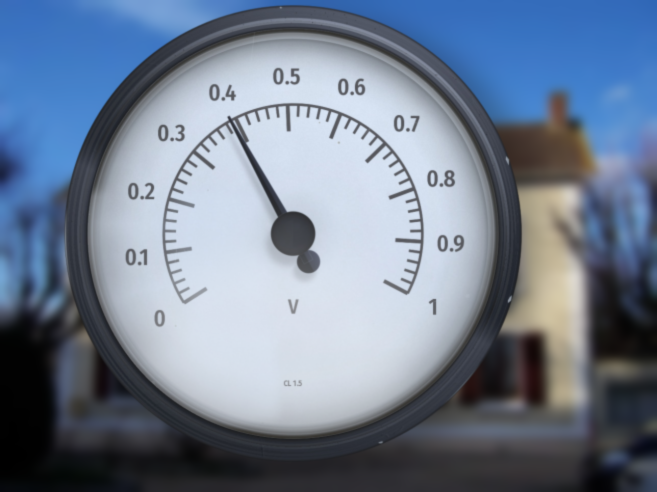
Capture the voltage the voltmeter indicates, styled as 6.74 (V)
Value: 0.39 (V)
